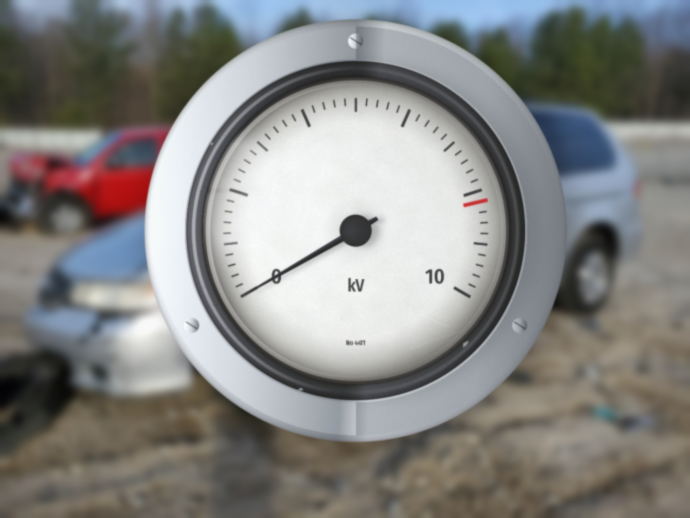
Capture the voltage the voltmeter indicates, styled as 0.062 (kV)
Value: 0 (kV)
